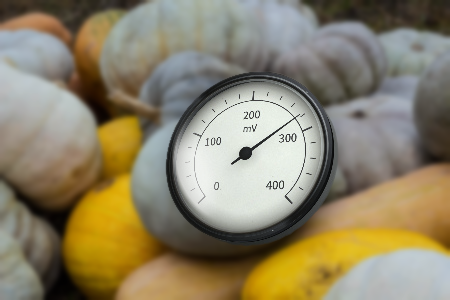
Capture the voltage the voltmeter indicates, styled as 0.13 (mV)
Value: 280 (mV)
